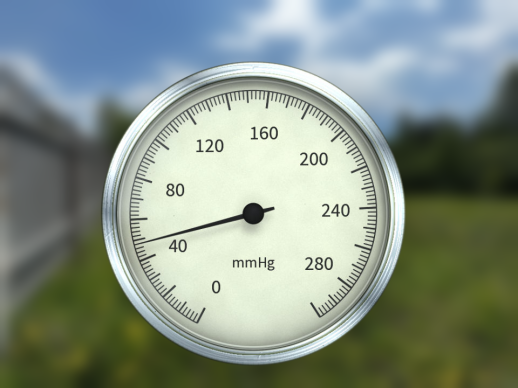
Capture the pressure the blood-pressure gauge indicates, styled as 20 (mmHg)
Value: 48 (mmHg)
